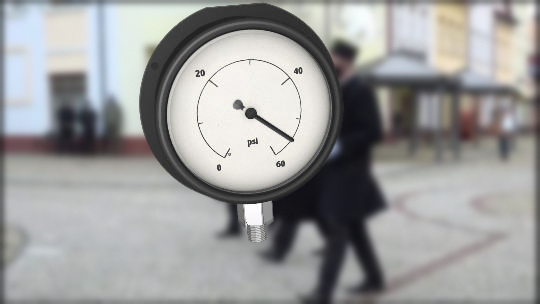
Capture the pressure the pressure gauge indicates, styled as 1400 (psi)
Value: 55 (psi)
